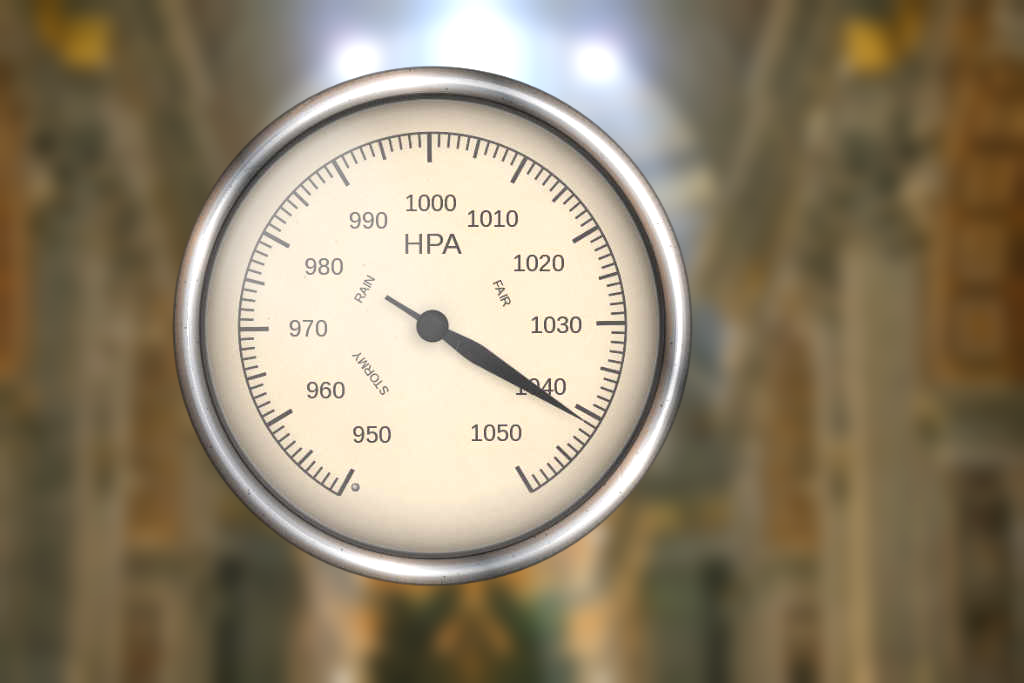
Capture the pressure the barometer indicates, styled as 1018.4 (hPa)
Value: 1041 (hPa)
